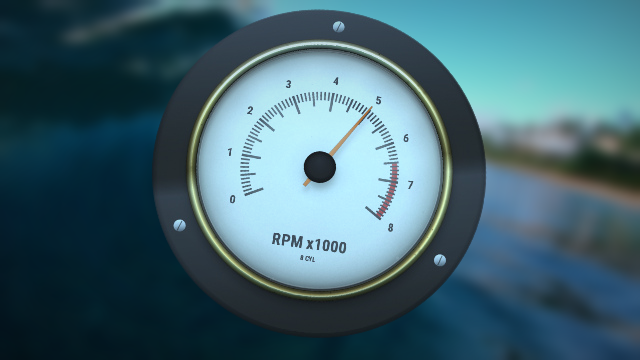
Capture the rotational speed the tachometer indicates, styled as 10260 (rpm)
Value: 5000 (rpm)
